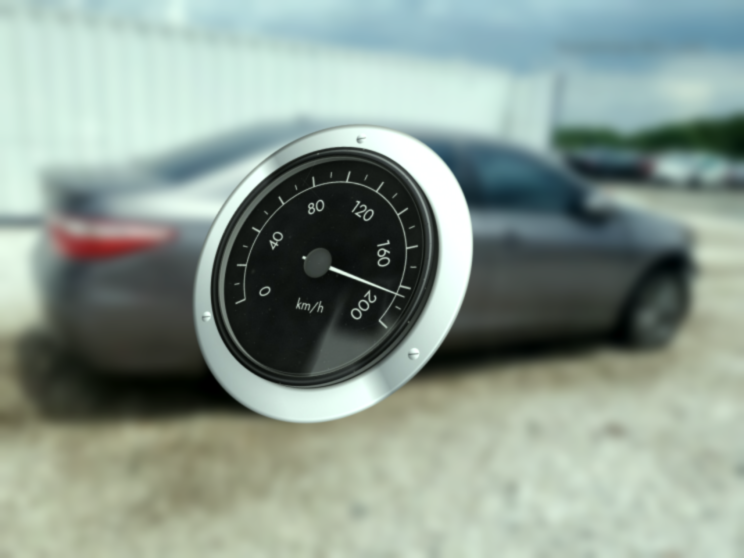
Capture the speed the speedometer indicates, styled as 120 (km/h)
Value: 185 (km/h)
